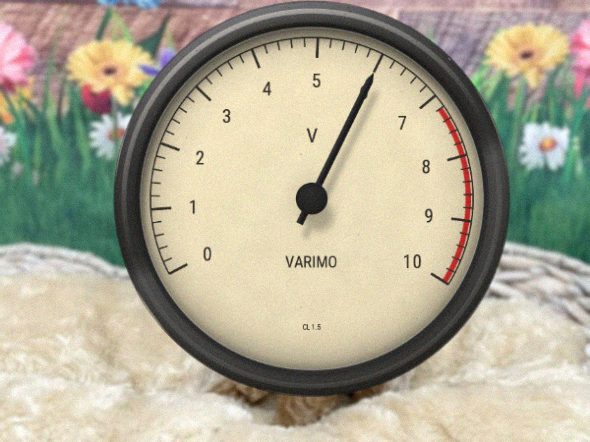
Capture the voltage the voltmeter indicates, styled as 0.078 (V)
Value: 6 (V)
